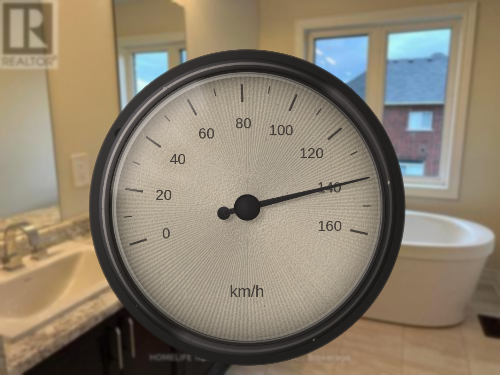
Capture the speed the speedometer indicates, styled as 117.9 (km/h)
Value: 140 (km/h)
